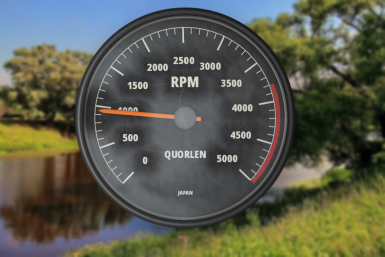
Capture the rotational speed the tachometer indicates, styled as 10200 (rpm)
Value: 950 (rpm)
